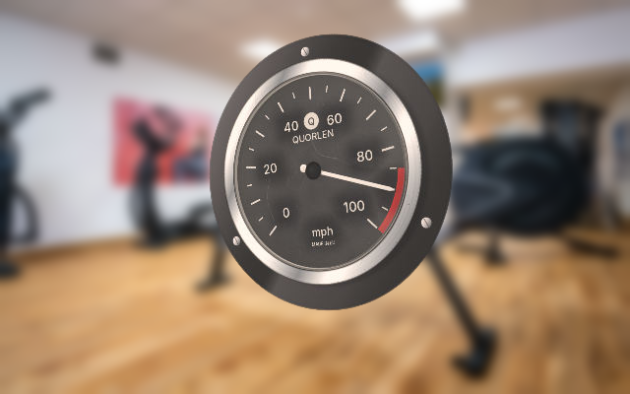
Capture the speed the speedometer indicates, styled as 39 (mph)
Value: 90 (mph)
